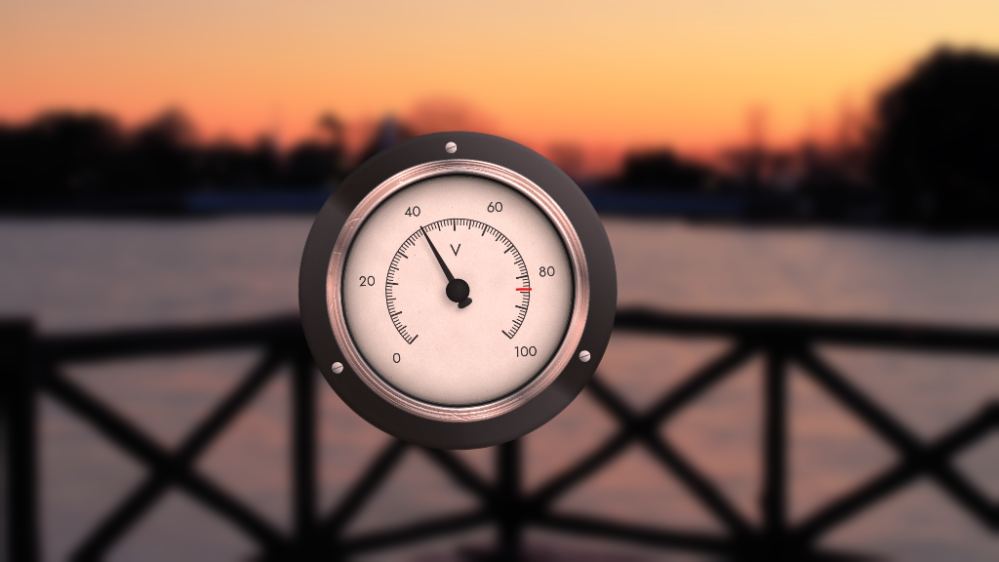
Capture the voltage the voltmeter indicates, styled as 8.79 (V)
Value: 40 (V)
